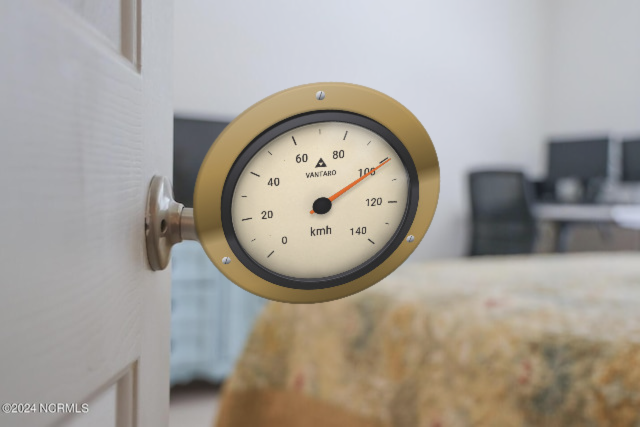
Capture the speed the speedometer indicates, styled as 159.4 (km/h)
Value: 100 (km/h)
